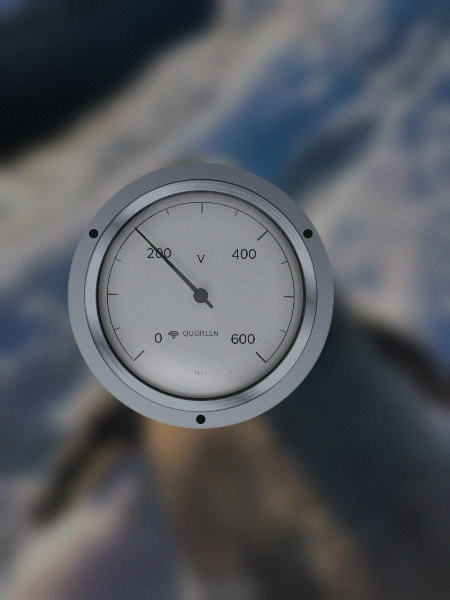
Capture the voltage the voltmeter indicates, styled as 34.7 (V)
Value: 200 (V)
